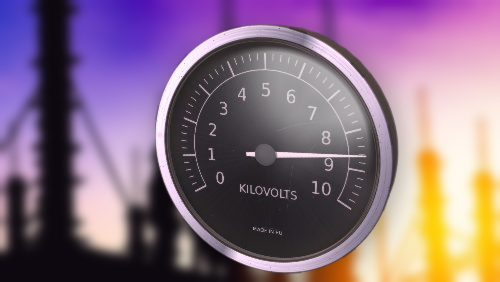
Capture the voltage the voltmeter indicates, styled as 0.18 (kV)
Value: 8.6 (kV)
